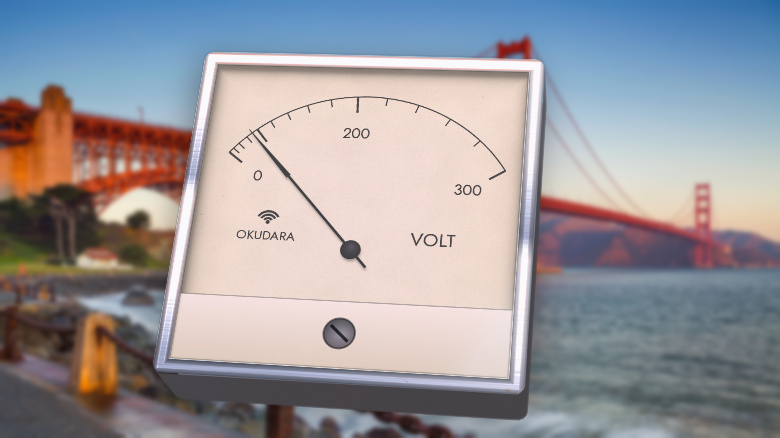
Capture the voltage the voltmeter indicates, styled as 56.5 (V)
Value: 90 (V)
